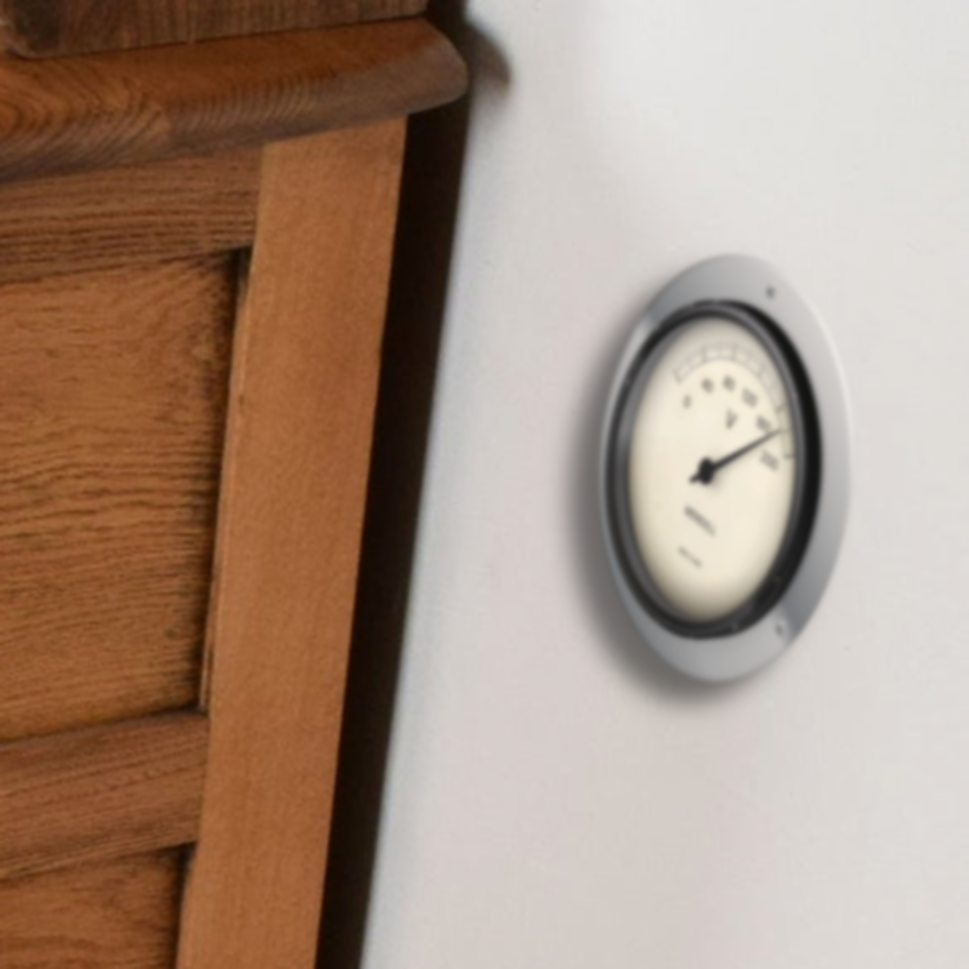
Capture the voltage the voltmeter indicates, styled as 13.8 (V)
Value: 180 (V)
